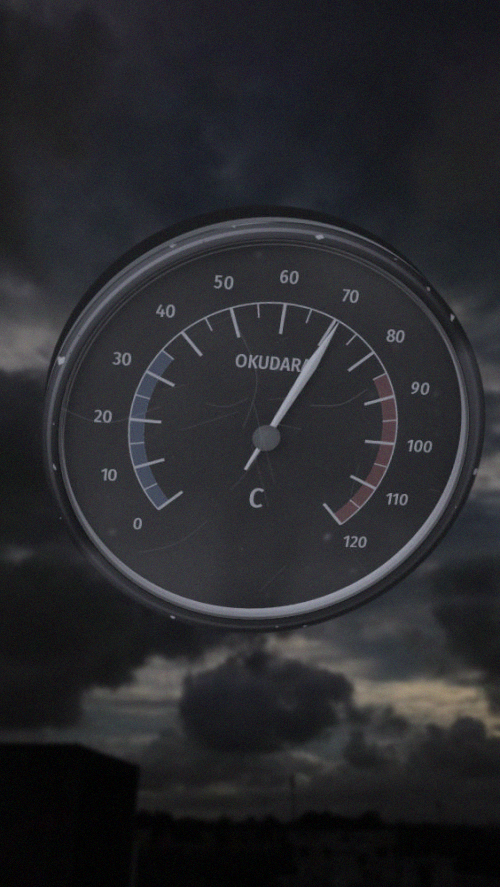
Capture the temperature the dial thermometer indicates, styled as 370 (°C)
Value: 70 (°C)
